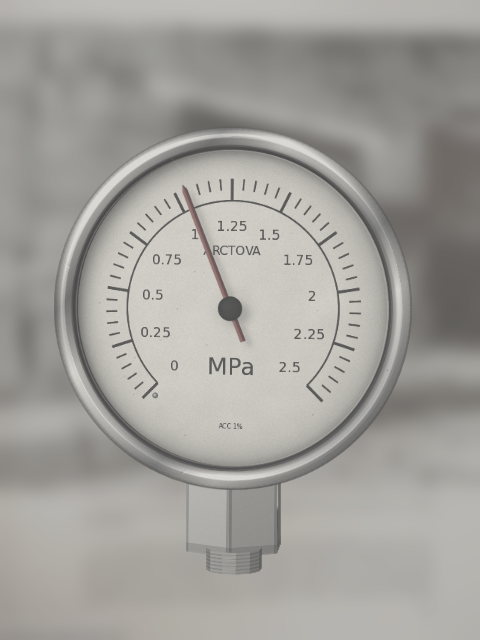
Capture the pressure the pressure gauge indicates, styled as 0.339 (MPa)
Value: 1.05 (MPa)
